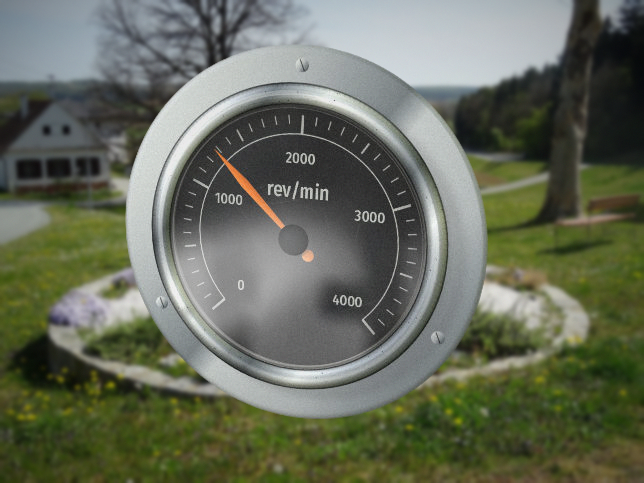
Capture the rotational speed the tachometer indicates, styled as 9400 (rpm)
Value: 1300 (rpm)
